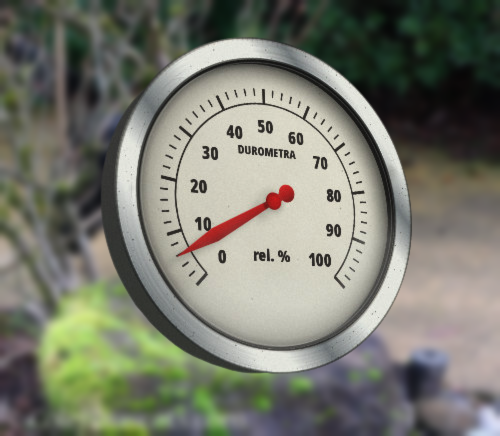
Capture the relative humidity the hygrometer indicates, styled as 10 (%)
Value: 6 (%)
